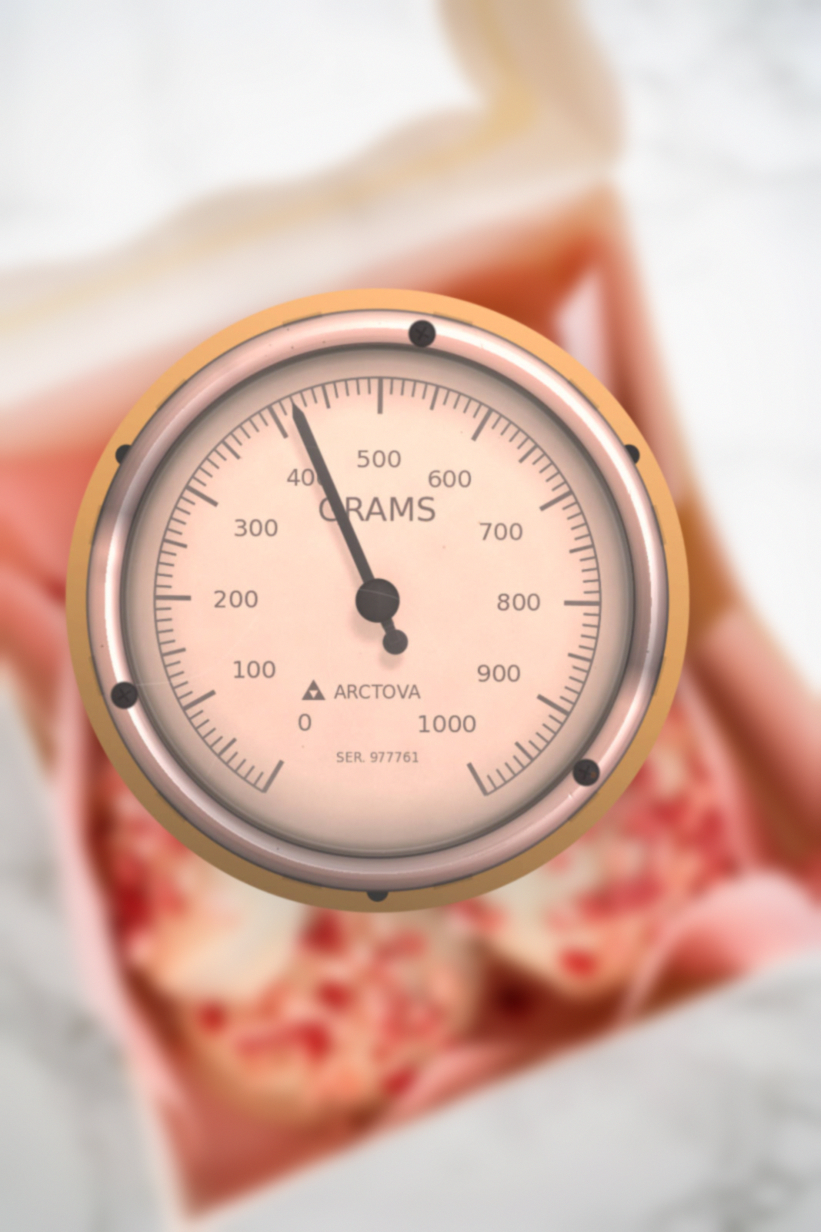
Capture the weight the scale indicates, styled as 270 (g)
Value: 420 (g)
